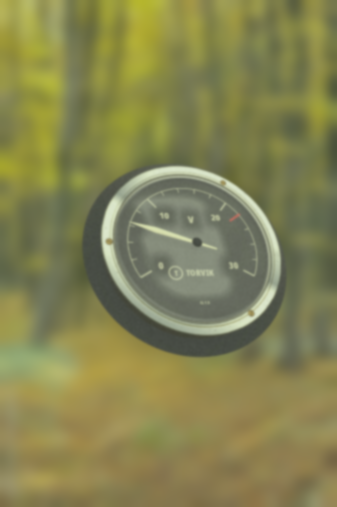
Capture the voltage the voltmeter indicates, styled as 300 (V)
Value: 6 (V)
